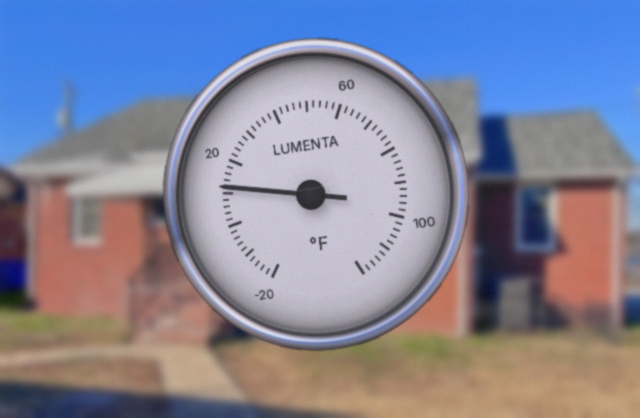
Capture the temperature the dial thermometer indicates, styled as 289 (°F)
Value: 12 (°F)
